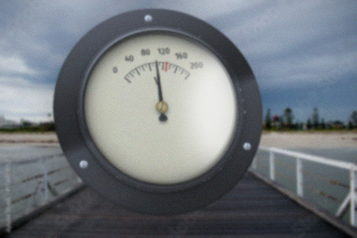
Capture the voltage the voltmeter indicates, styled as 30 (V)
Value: 100 (V)
